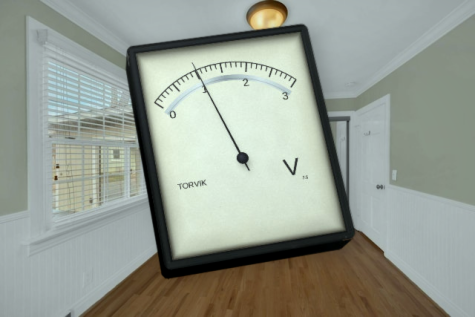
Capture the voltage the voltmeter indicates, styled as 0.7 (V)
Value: 1 (V)
